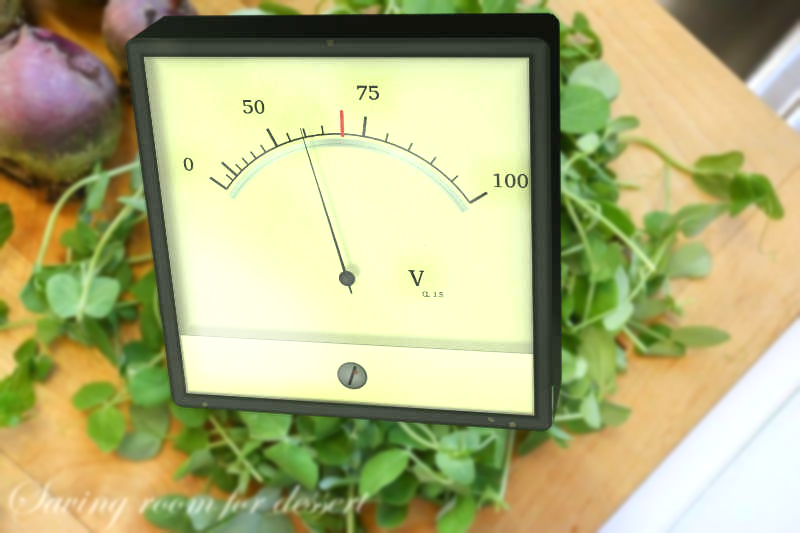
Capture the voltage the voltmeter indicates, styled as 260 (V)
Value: 60 (V)
